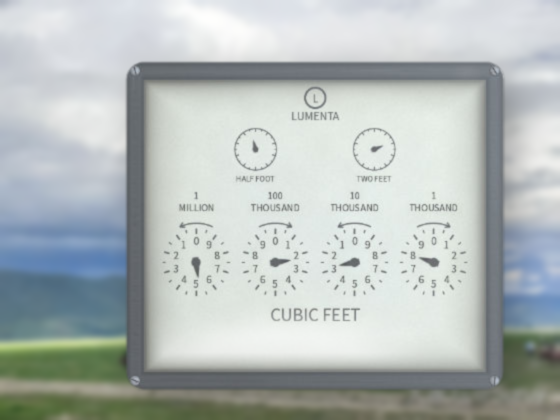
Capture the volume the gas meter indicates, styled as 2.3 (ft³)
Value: 522800 (ft³)
